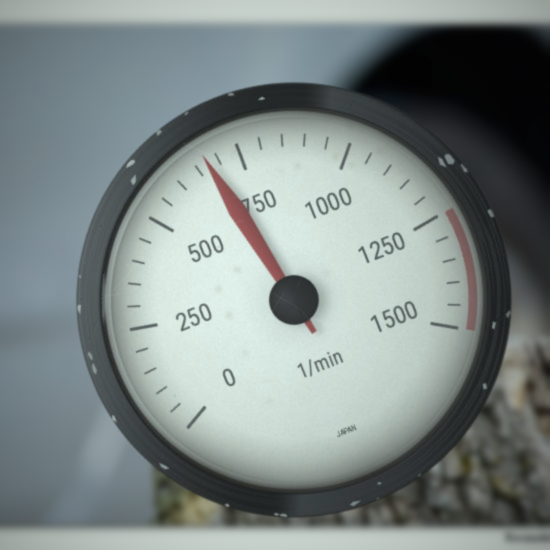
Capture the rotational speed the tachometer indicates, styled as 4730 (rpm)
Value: 675 (rpm)
